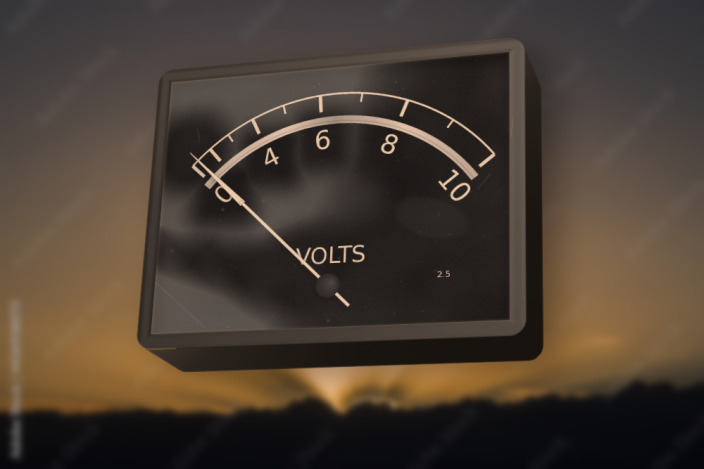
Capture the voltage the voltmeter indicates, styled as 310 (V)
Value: 1 (V)
